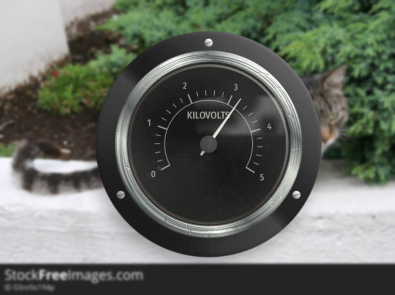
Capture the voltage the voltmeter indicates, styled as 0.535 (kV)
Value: 3.2 (kV)
